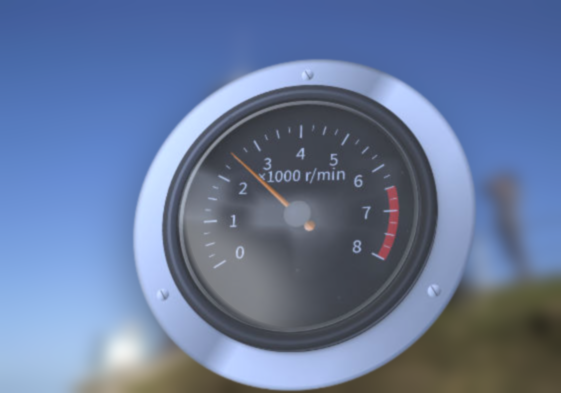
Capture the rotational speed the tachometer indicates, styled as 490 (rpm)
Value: 2500 (rpm)
